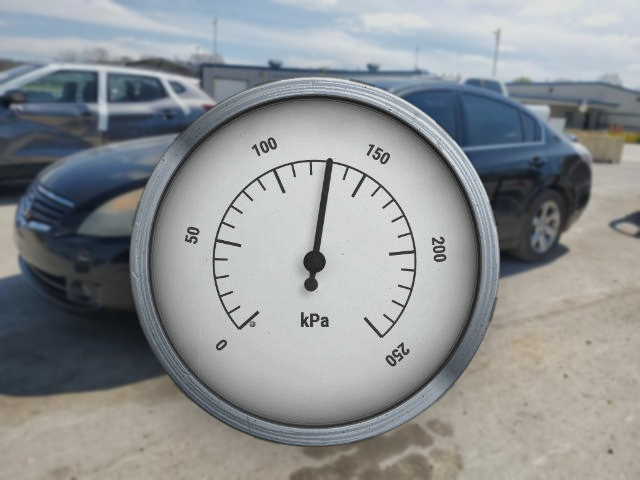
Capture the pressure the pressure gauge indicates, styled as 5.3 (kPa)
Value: 130 (kPa)
